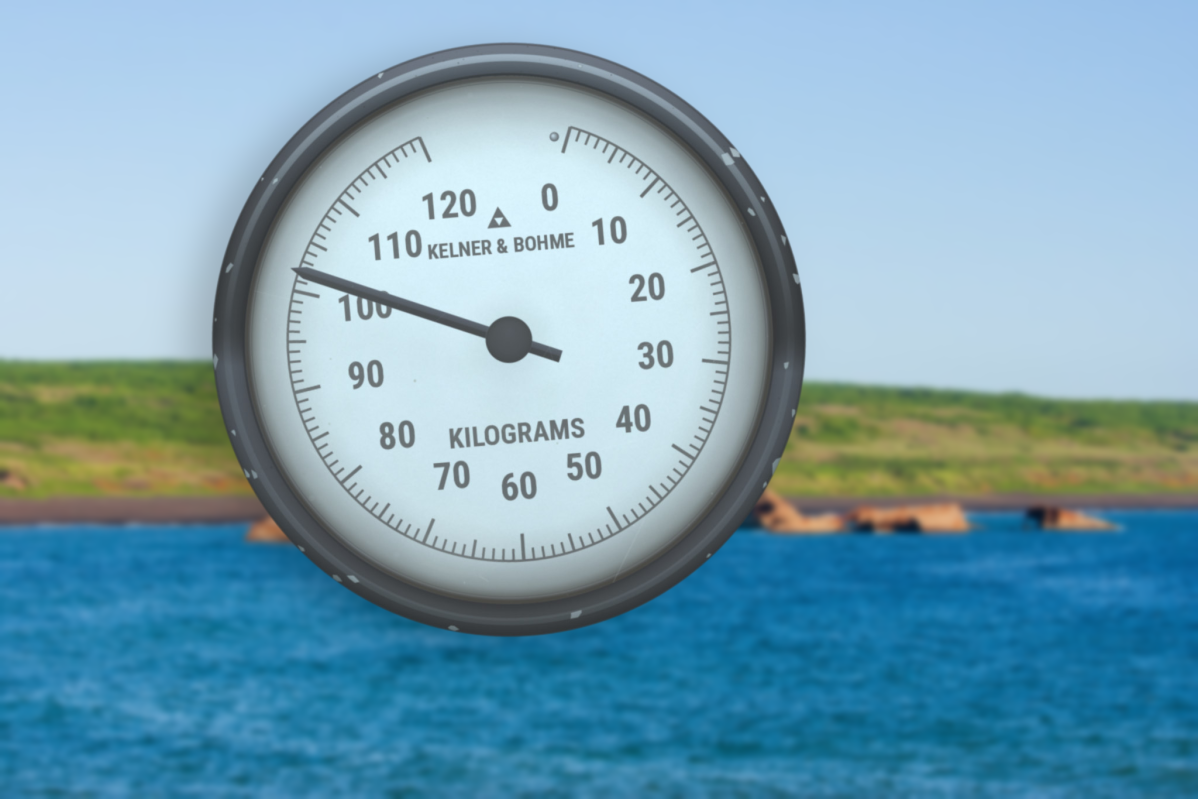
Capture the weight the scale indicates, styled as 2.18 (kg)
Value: 102 (kg)
